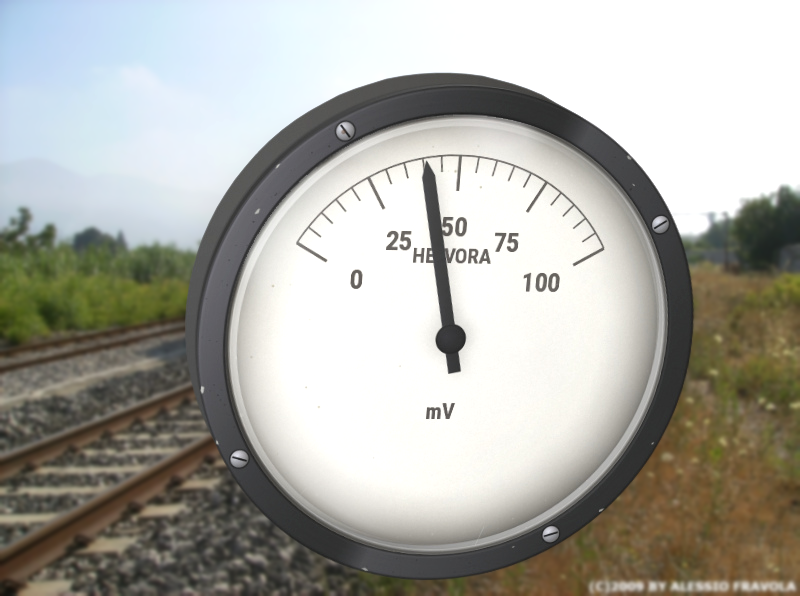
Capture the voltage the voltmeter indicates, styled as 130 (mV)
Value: 40 (mV)
